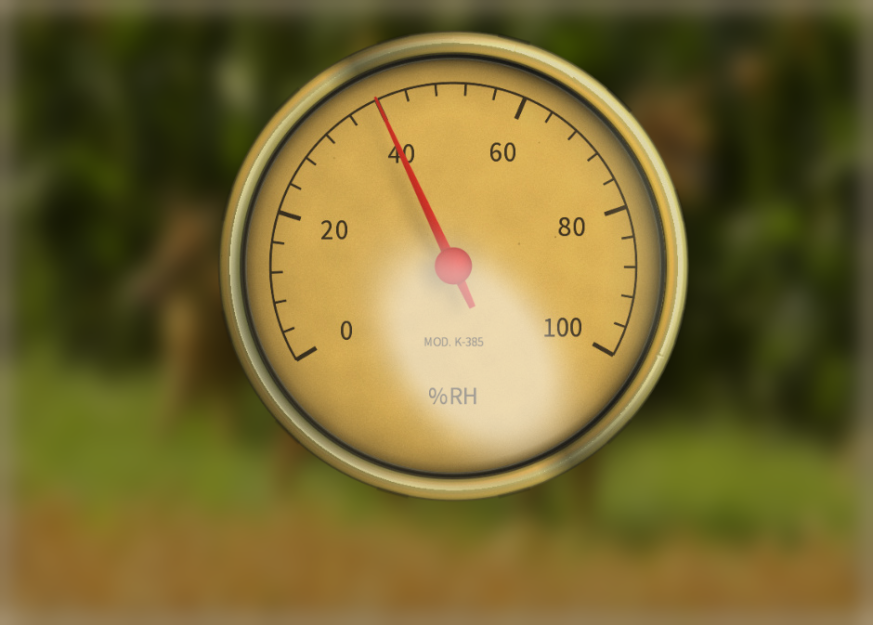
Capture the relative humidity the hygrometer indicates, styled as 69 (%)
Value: 40 (%)
